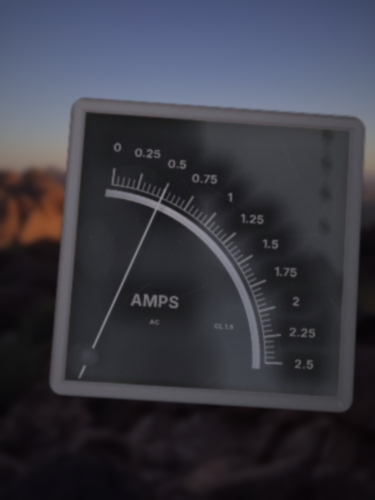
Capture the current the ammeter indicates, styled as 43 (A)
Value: 0.5 (A)
